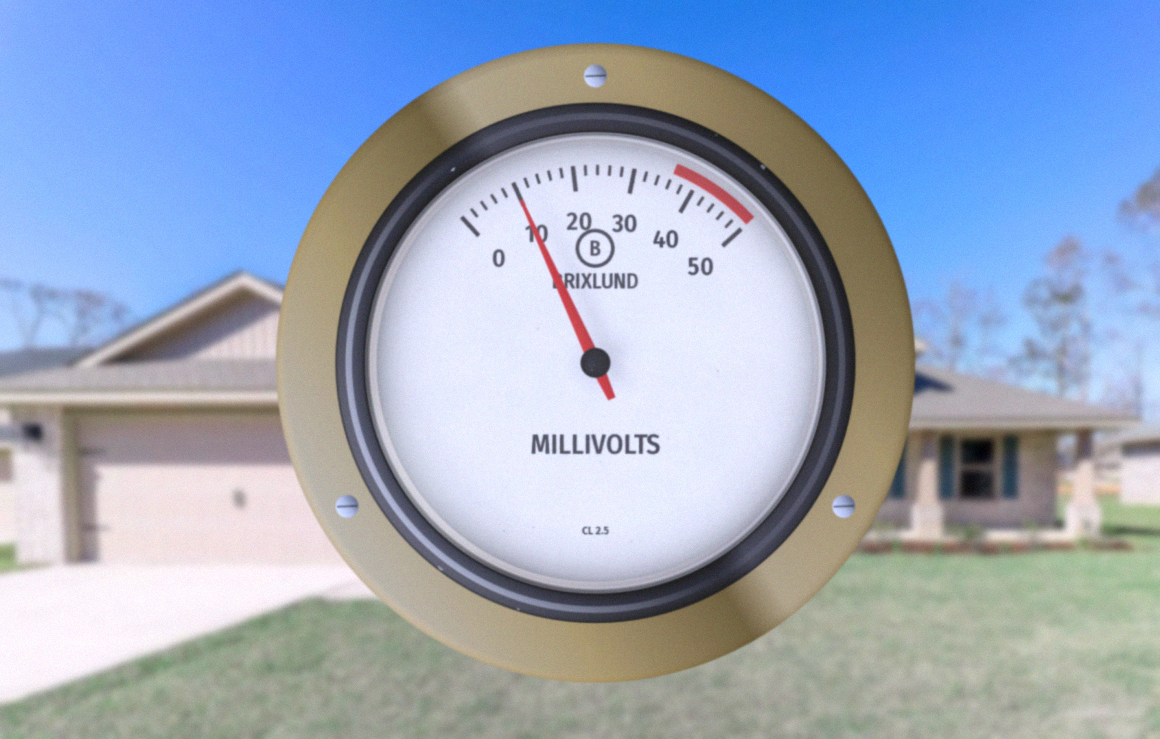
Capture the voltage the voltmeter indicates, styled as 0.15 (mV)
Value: 10 (mV)
